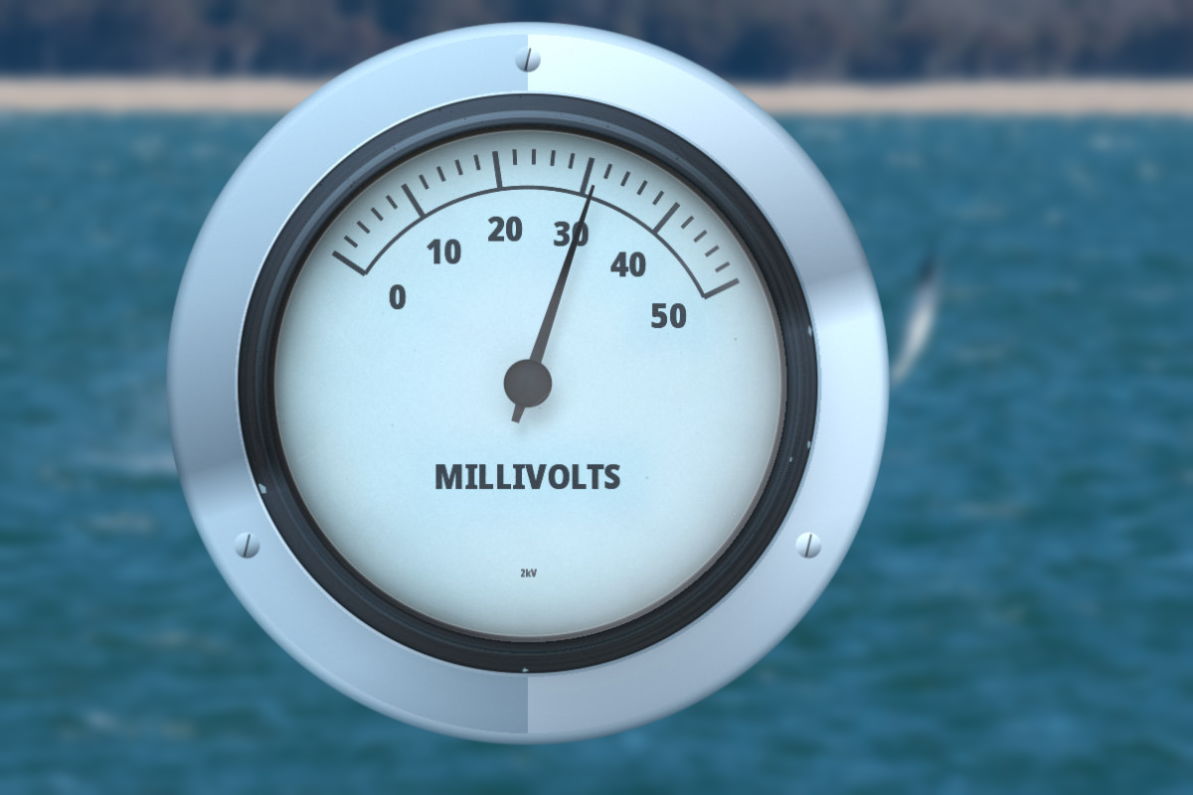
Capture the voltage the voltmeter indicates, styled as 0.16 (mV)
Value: 31 (mV)
